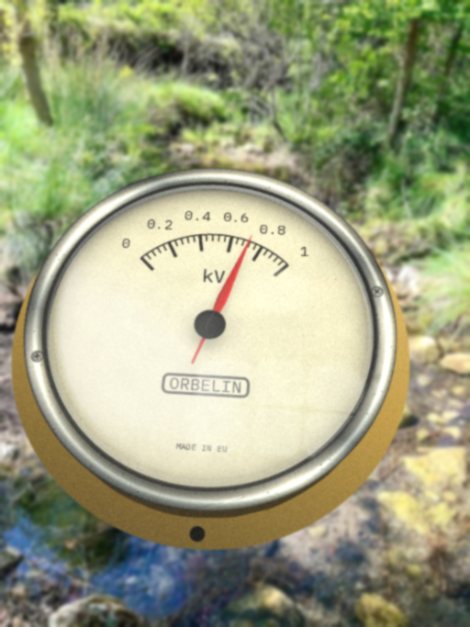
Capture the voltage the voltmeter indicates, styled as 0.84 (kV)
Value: 0.72 (kV)
